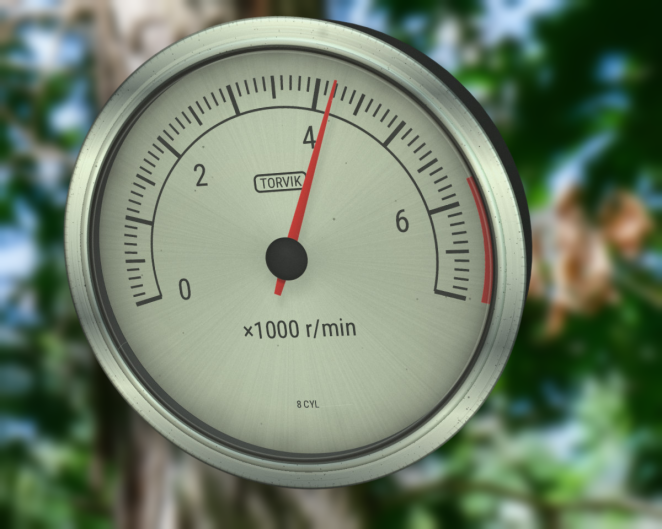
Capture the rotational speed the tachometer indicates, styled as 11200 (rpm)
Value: 4200 (rpm)
